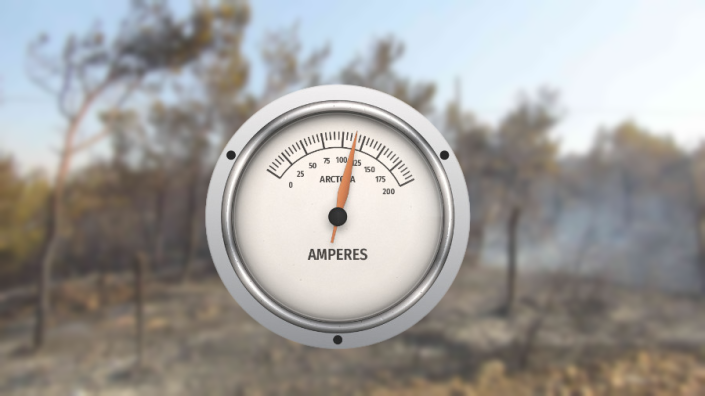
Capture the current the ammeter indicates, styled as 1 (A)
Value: 115 (A)
